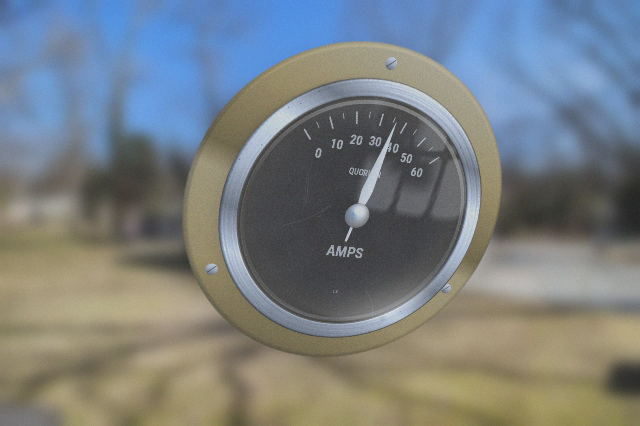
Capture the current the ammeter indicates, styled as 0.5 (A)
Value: 35 (A)
